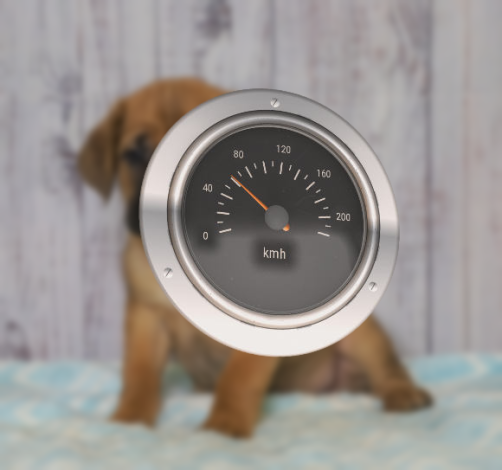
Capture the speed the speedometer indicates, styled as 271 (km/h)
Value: 60 (km/h)
